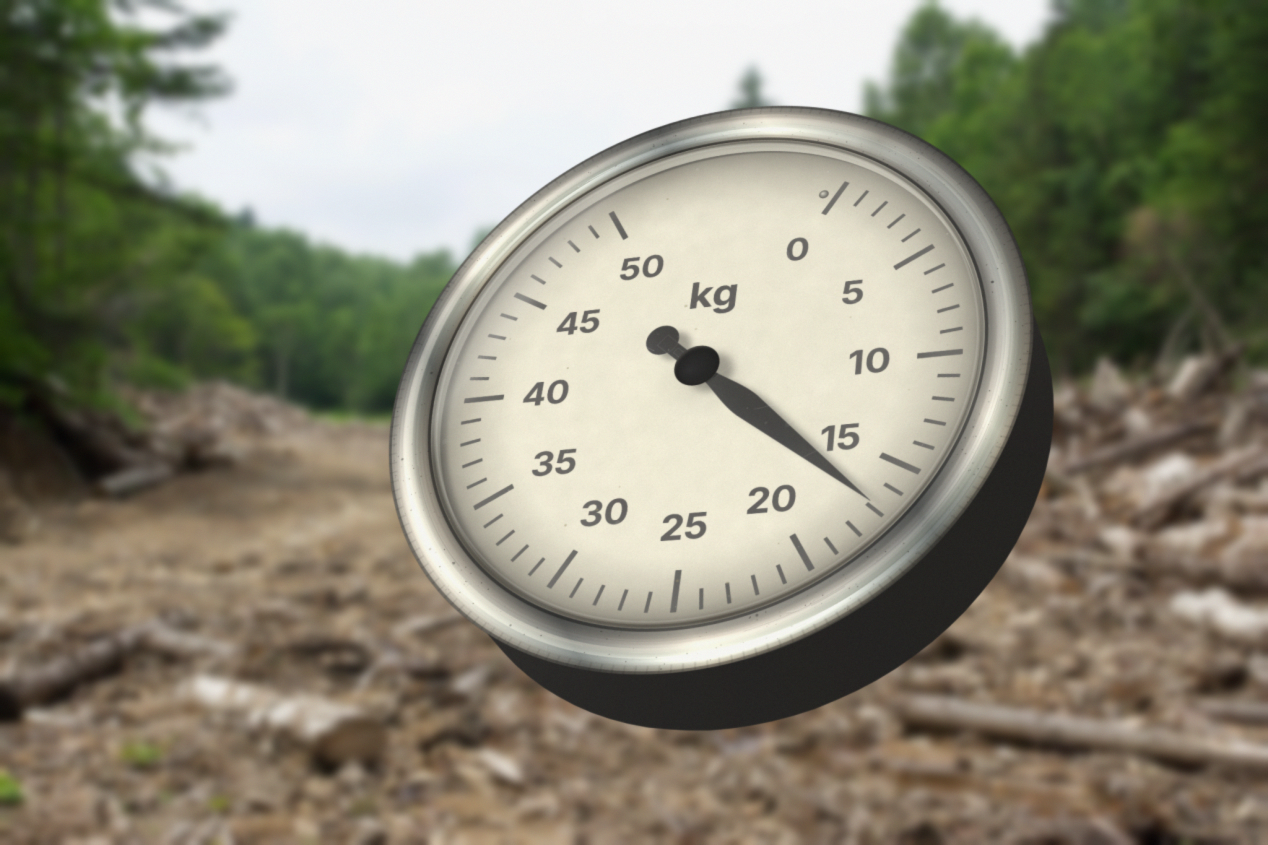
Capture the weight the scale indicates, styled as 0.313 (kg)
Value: 17 (kg)
